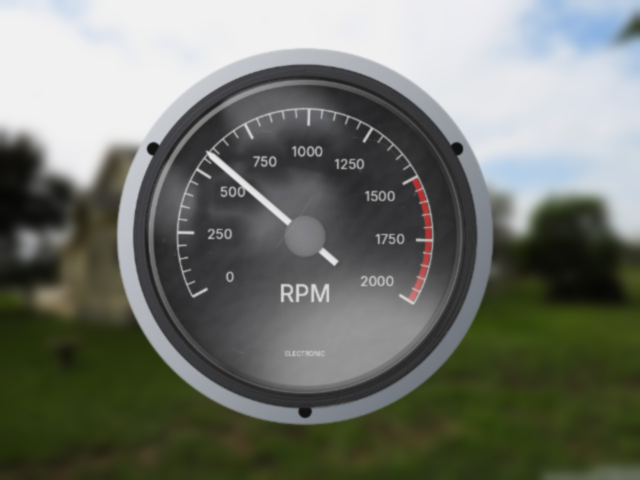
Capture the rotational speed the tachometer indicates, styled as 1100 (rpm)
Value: 575 (rpm)
